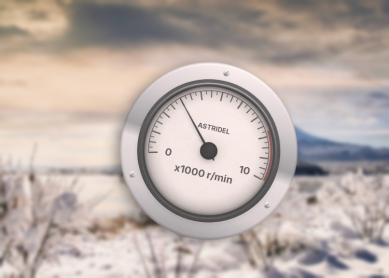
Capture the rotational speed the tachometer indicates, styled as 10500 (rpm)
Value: 3000 (rpm)
